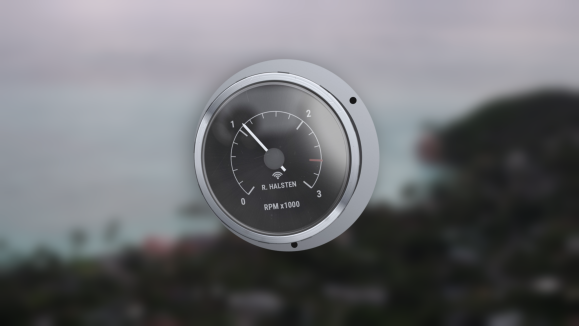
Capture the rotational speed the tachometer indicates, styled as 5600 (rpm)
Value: 1100 (rpm)
